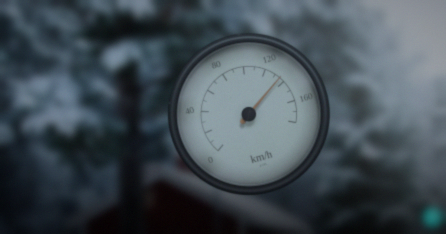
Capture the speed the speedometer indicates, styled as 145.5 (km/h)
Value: 135 (km/h)
